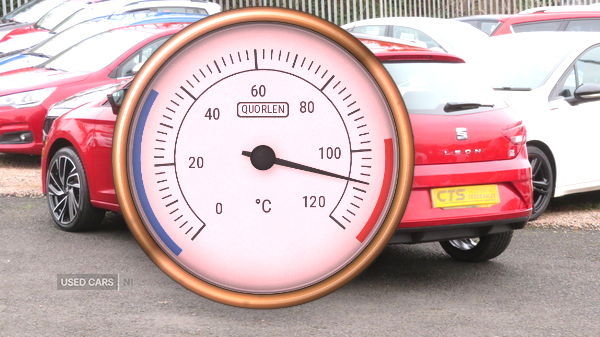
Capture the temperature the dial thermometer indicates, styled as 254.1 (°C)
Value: 108 (°C)
